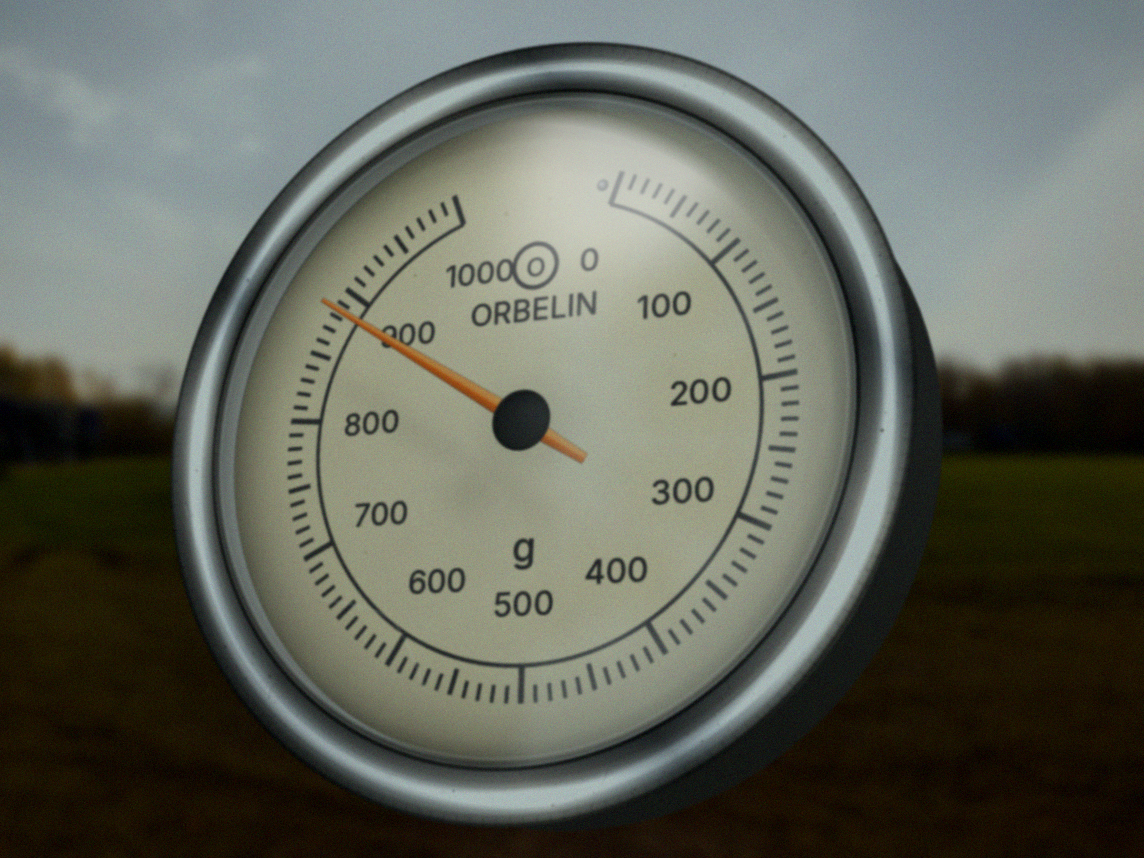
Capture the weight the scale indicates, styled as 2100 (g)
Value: 885 (g)
